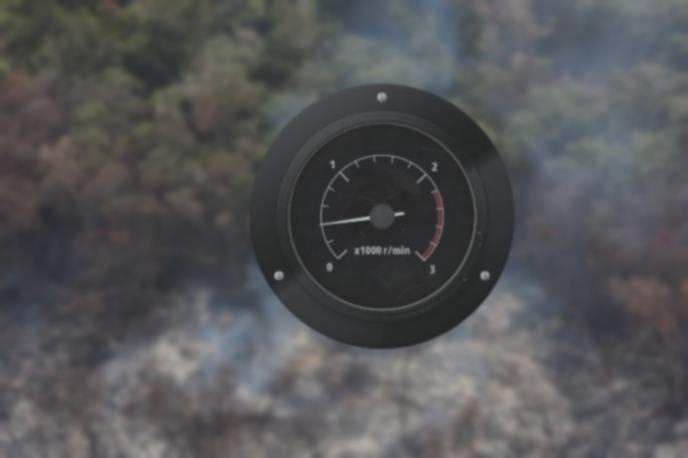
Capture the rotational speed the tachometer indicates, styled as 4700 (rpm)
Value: 400 (rpm)
